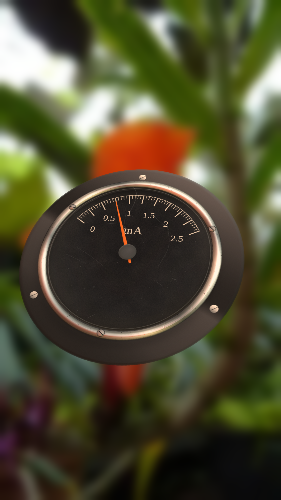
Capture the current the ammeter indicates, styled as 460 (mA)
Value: 0.75 (mA)
